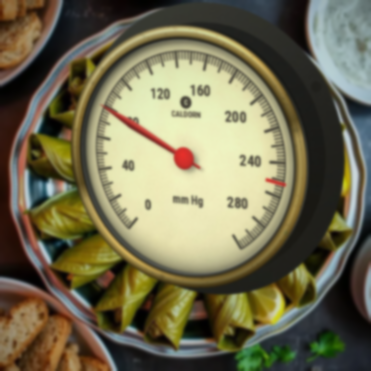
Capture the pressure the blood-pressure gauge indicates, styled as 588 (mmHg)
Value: 80 (mmHg)
